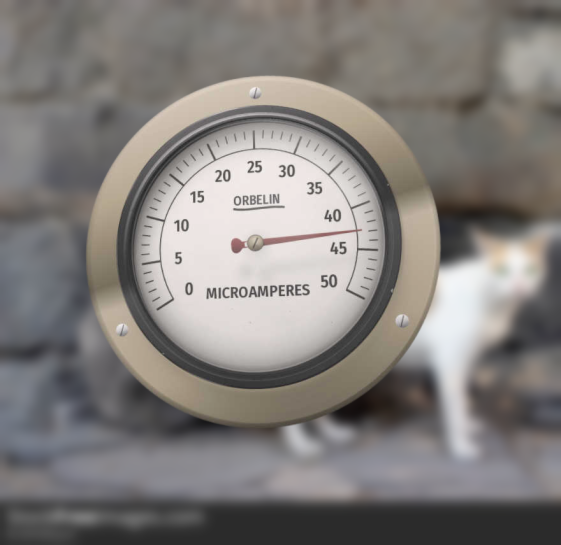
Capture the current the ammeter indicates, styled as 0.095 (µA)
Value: 43 (µA)
